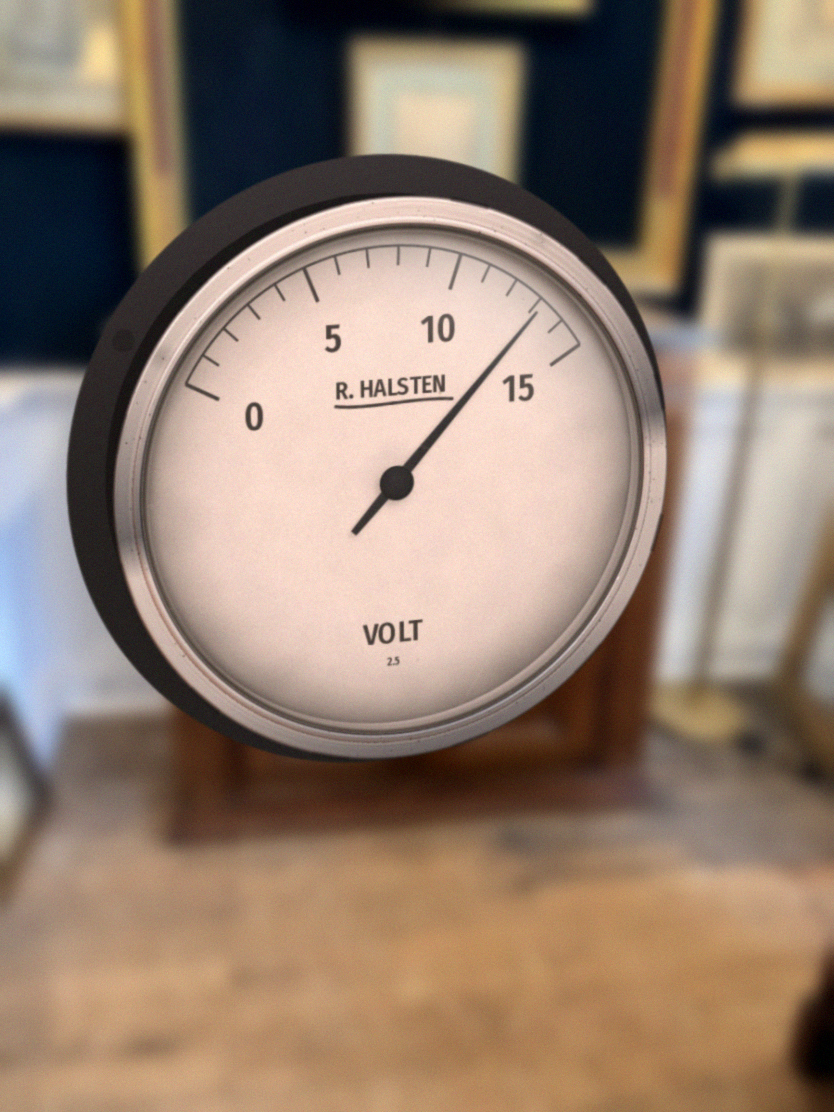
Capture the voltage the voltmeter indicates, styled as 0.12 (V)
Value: 13 (V)
